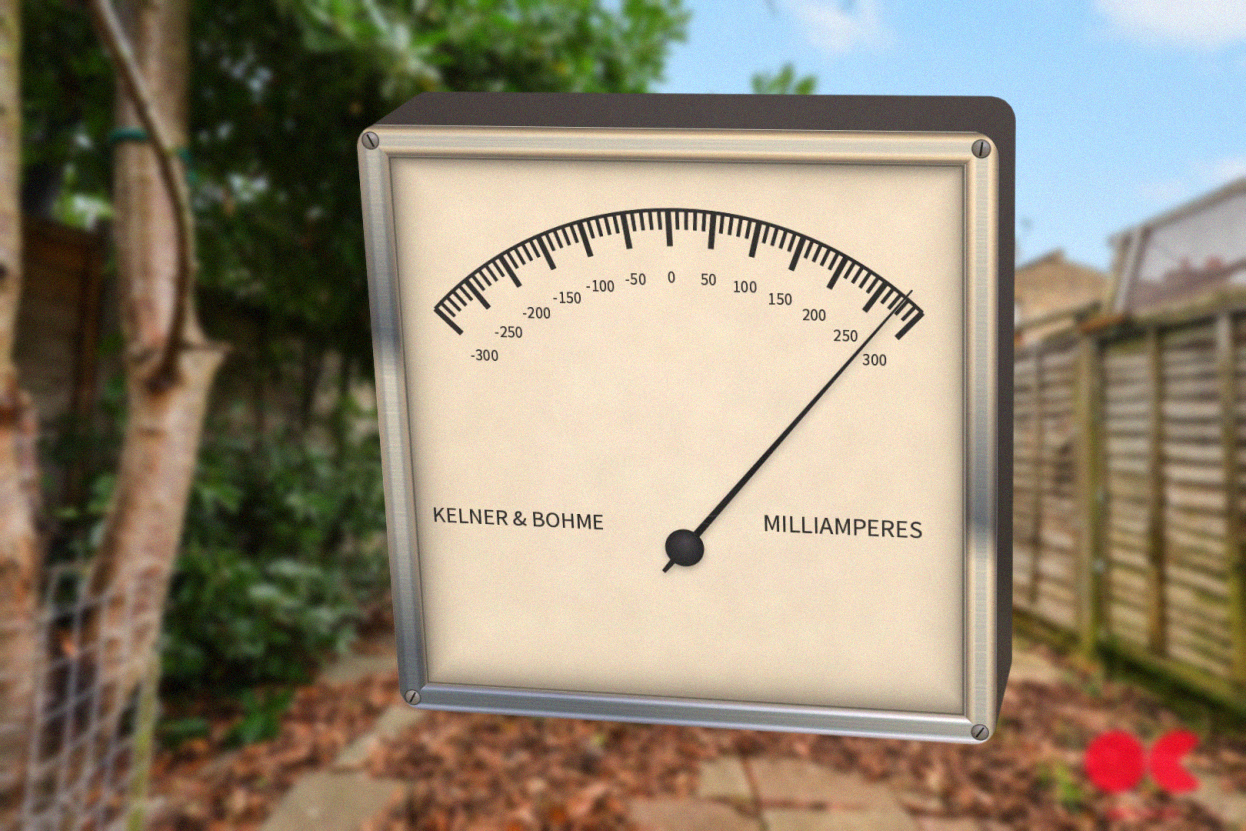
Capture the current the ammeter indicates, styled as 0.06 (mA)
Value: 275 (mA)
